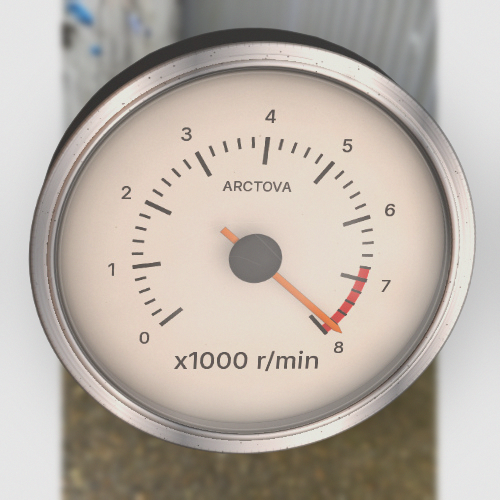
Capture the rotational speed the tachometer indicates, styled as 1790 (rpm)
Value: 7800 (rpm)
